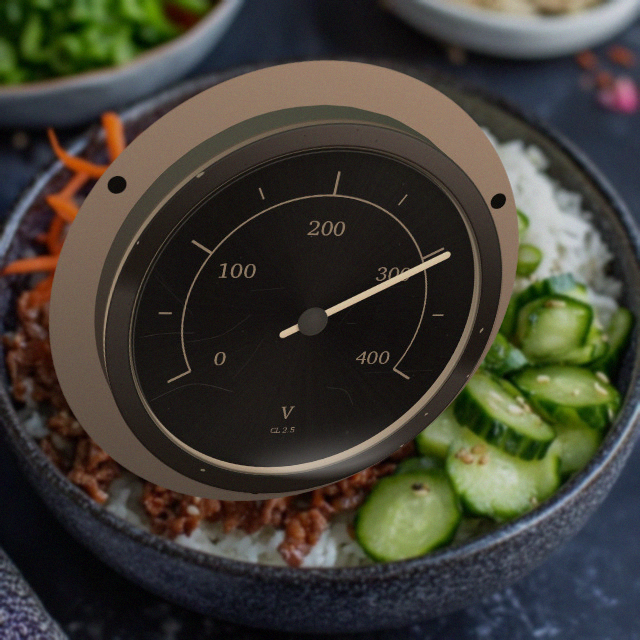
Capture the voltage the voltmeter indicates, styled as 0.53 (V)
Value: 300 (V)
